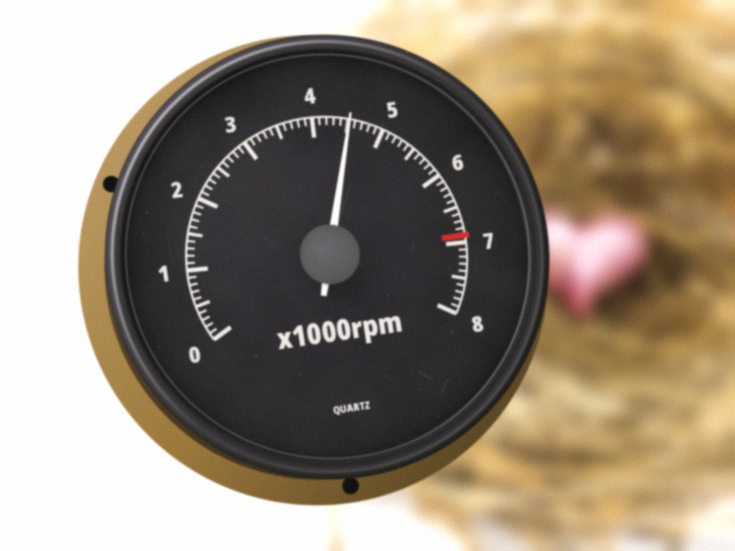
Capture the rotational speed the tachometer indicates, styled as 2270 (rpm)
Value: 4500 (rpm)
